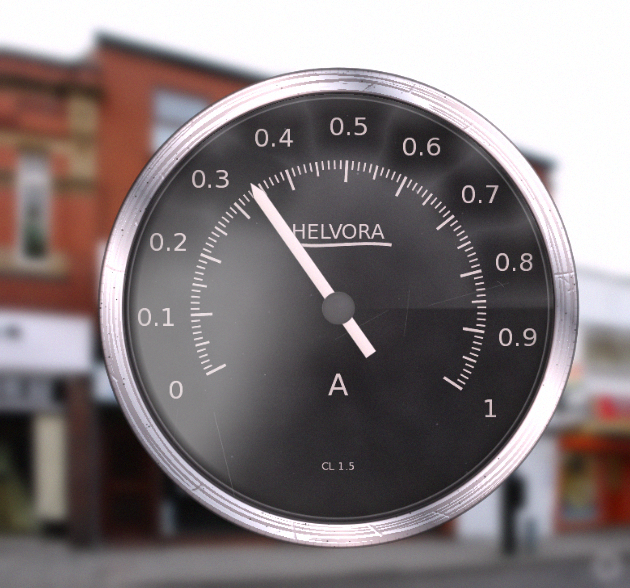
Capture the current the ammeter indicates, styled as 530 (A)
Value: 0.34 (A)
